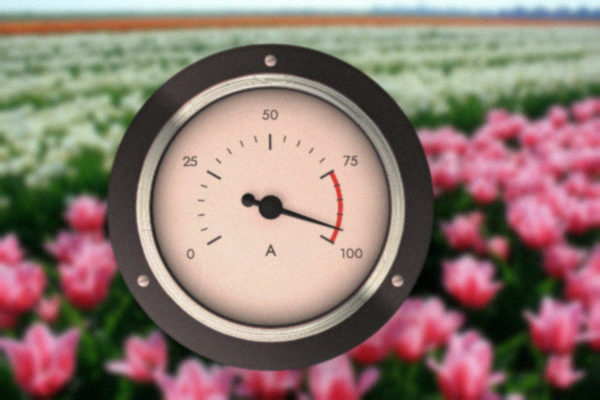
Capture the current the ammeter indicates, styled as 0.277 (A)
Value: 95 (A)
